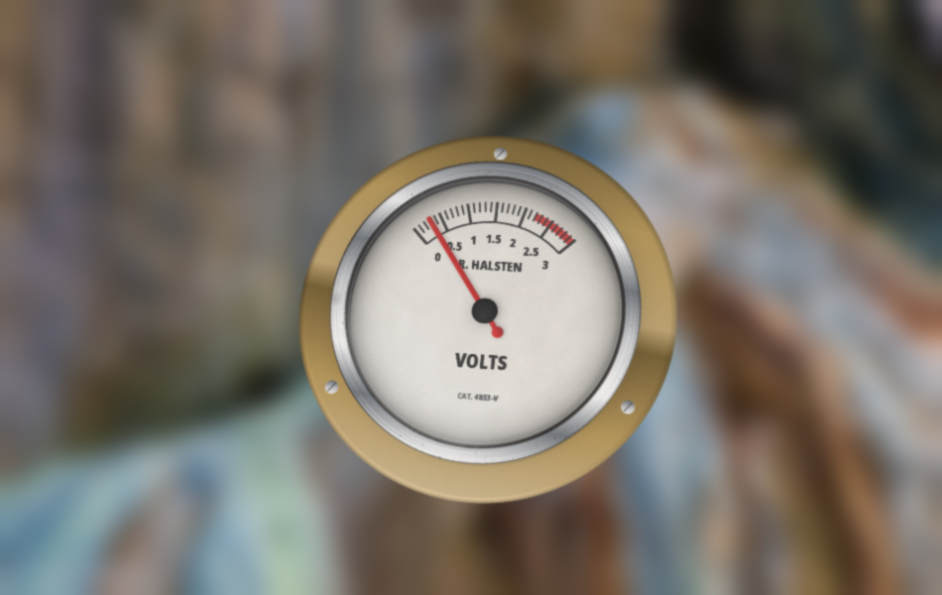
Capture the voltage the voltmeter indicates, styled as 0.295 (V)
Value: 0.3 (V)
